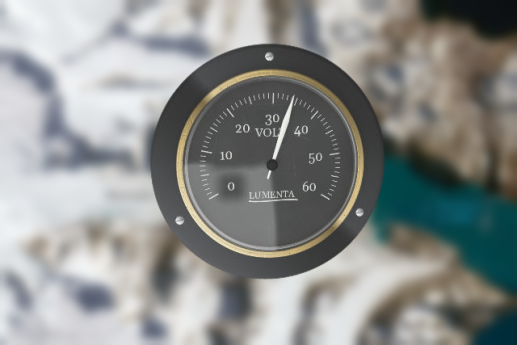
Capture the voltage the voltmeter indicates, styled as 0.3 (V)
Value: 34 (V)
